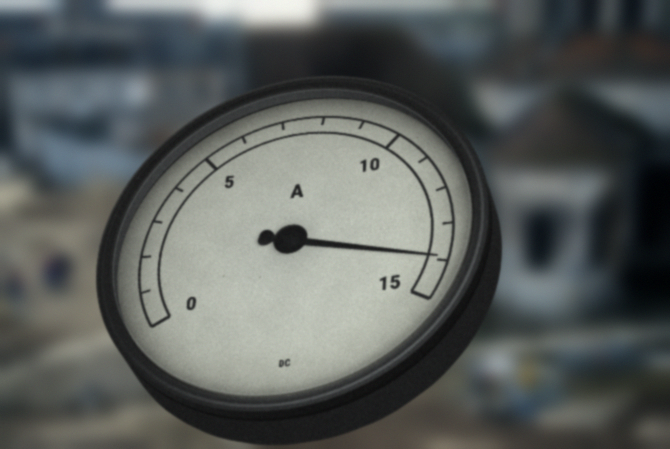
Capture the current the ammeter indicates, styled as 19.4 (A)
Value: 14 (A)
